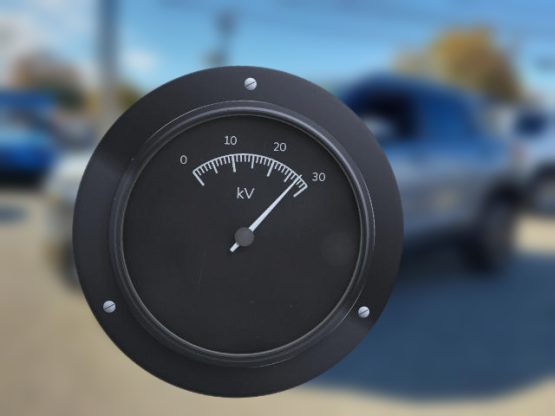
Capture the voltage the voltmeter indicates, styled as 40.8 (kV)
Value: 27 (kV)
